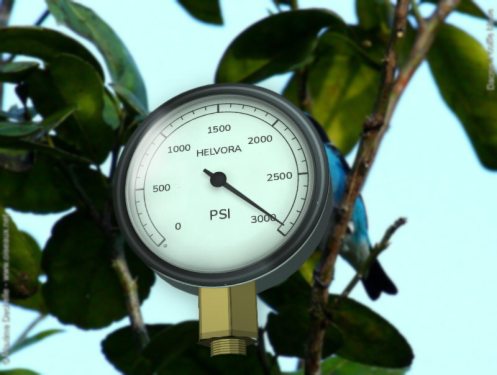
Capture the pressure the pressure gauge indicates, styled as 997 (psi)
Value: 2950 (psi)
